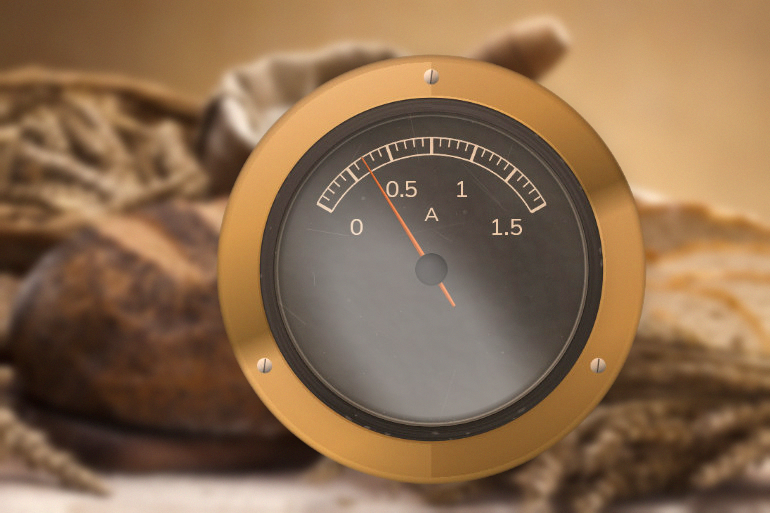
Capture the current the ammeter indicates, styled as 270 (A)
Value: 0.35 (A)
